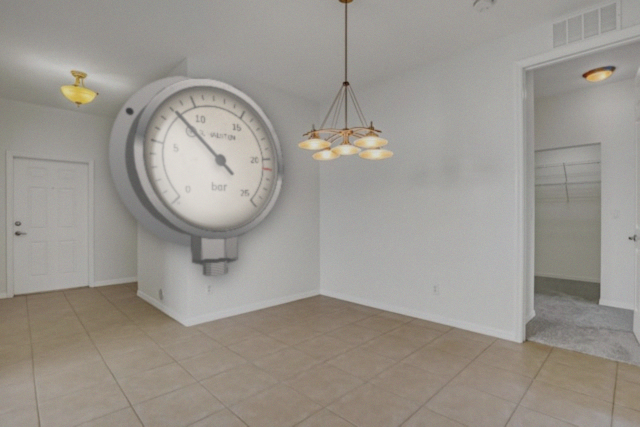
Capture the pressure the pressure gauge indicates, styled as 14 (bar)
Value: 8 (bar)
